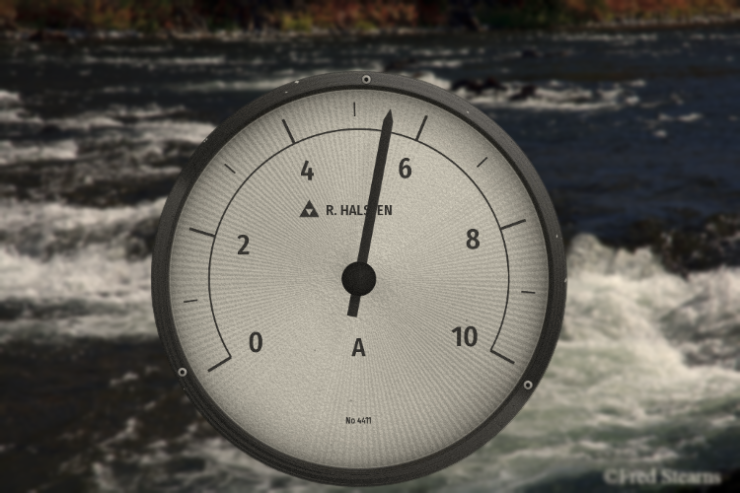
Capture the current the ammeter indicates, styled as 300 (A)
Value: 5.5 (A)
